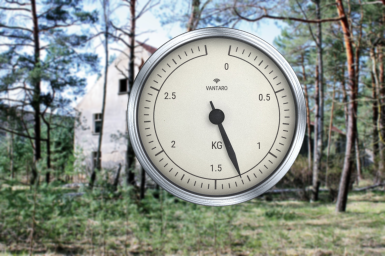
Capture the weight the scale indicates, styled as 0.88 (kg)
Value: 1.3 (kg)
